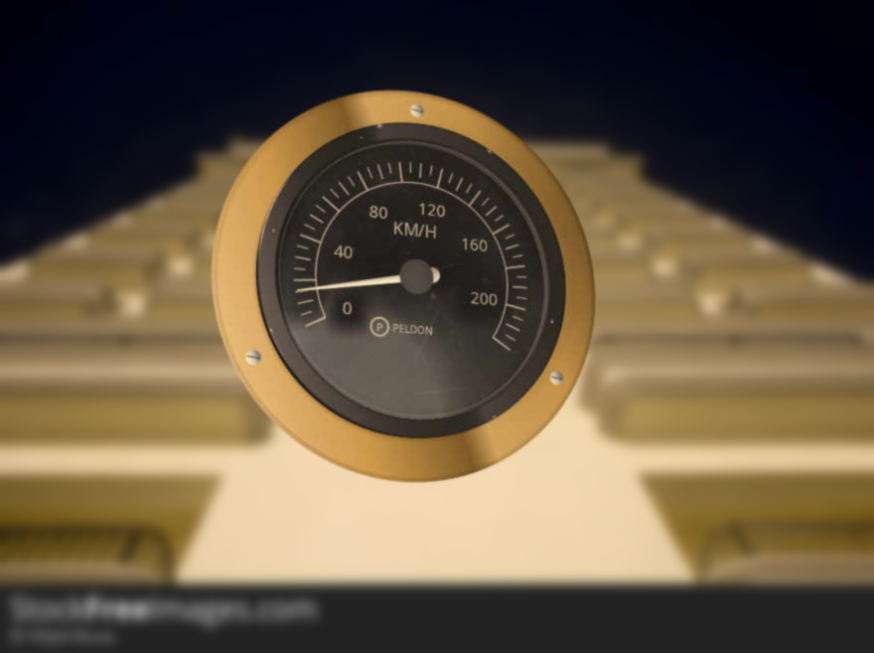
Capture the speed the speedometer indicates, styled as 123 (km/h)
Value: 15 (km/h)
